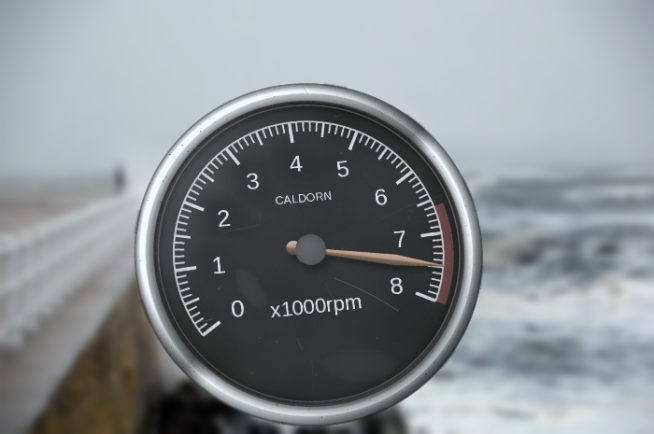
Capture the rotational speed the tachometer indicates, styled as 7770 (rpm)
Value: 7500 (rpm)
